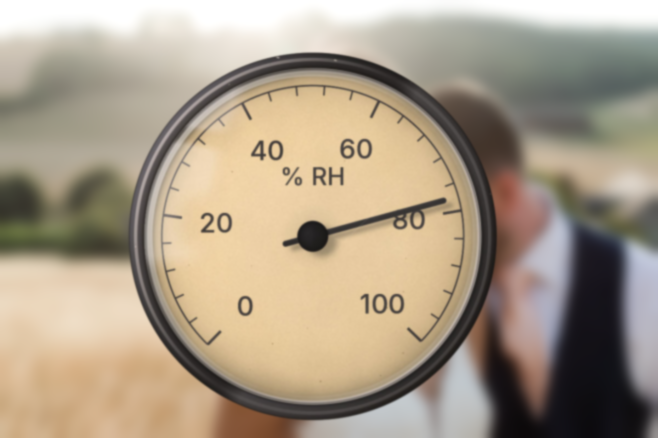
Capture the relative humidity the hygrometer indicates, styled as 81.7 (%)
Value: 78 (%)
